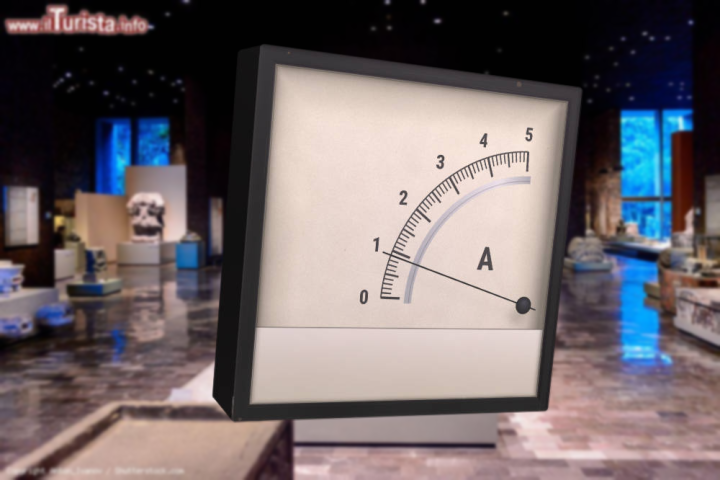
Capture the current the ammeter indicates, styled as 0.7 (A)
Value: 0.9 (A)
